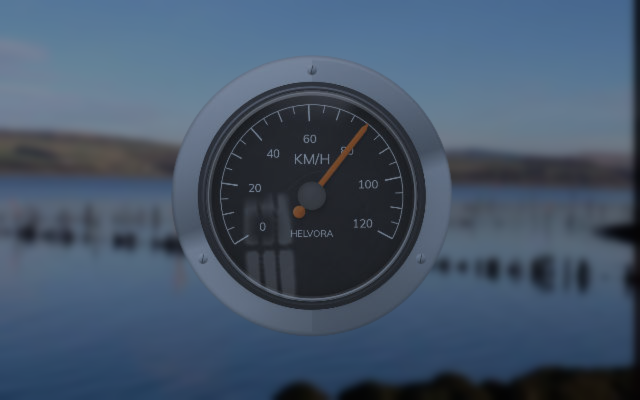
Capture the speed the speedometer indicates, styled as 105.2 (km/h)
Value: 80 (km/h)
